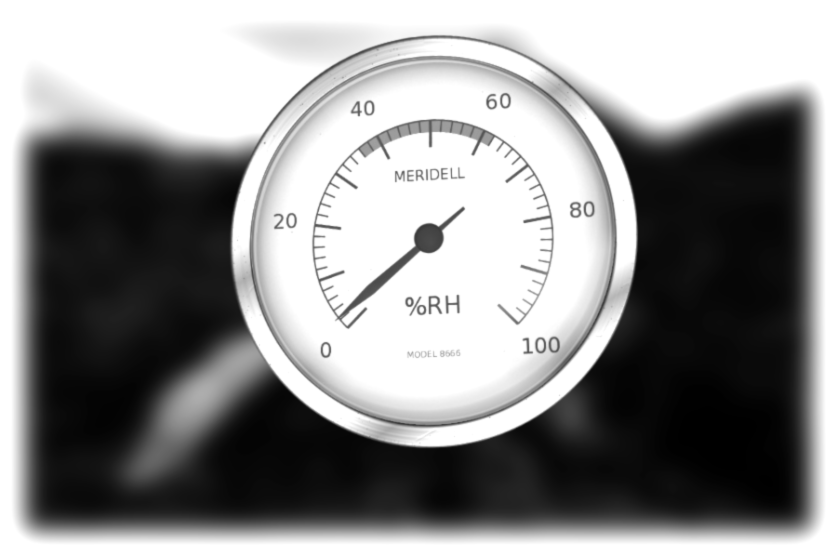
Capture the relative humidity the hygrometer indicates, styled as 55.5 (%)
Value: 2 (%)
